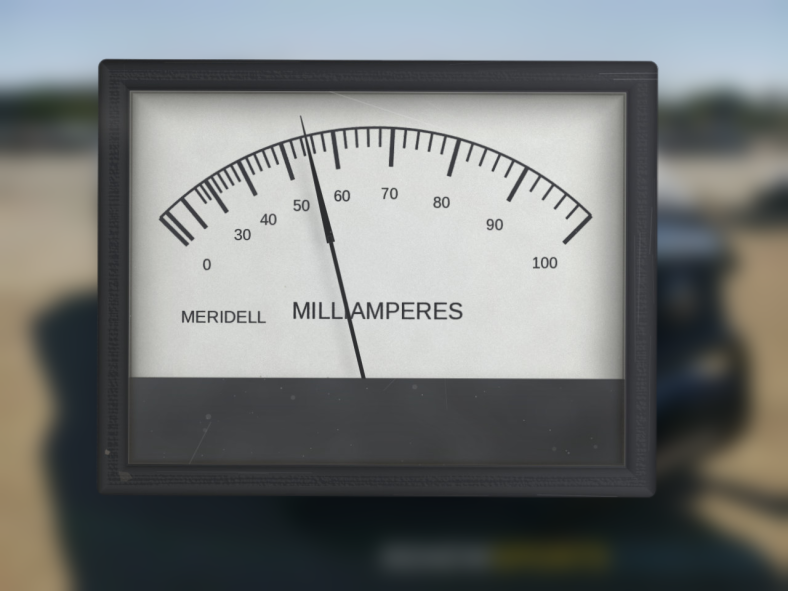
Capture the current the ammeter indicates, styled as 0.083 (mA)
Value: 55 (mA)
